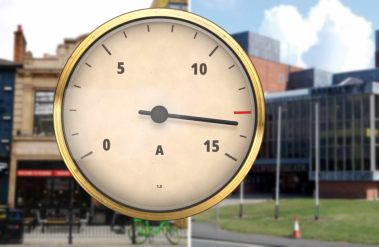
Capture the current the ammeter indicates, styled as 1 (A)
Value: 13.5 (A)
